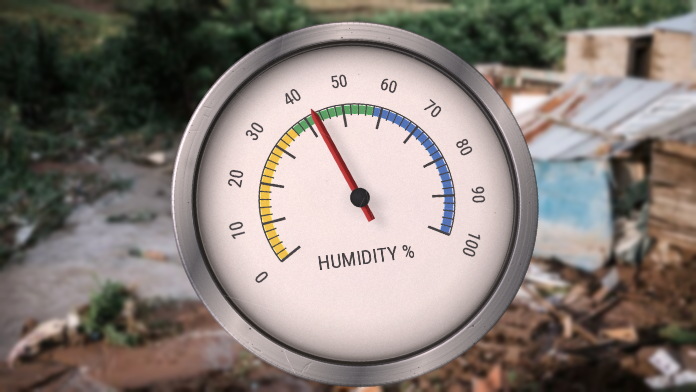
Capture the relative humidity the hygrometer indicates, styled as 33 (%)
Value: 42 (%)
